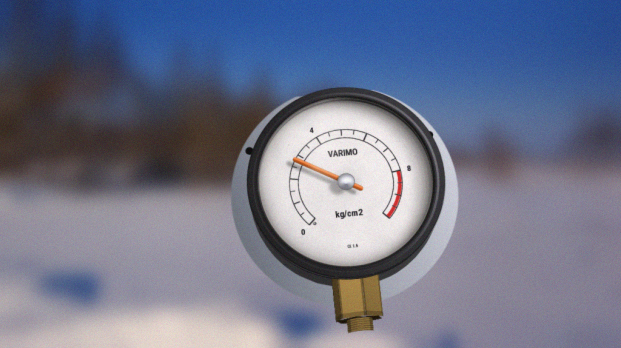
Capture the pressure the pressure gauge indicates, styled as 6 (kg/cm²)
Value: 2.75 (kg/cm²)
